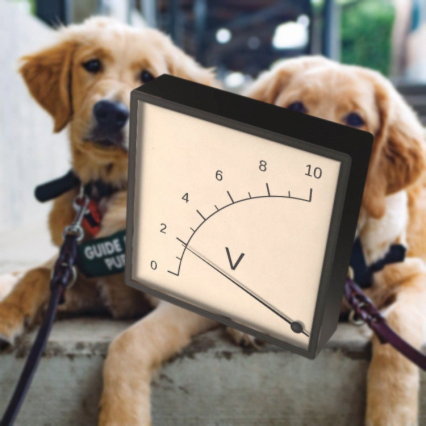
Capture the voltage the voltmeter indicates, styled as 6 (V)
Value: 2 (V)
